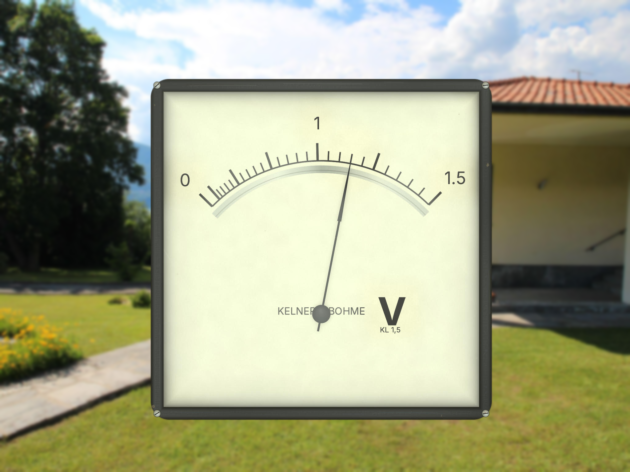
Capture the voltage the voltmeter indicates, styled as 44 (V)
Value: 1.15 (V)
